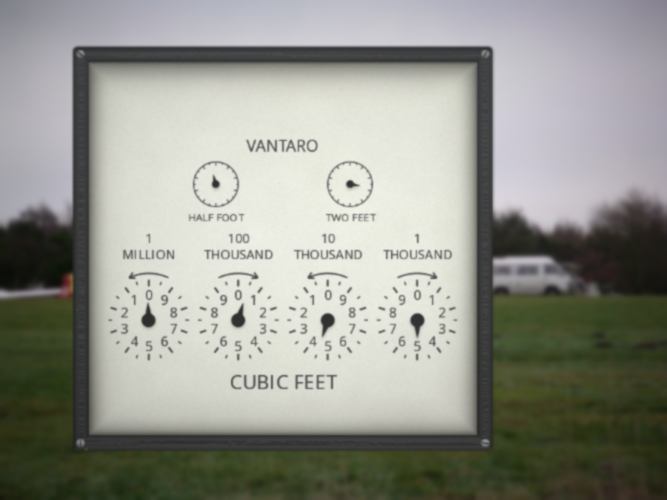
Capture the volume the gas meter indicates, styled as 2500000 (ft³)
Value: 4500 (ft³)
